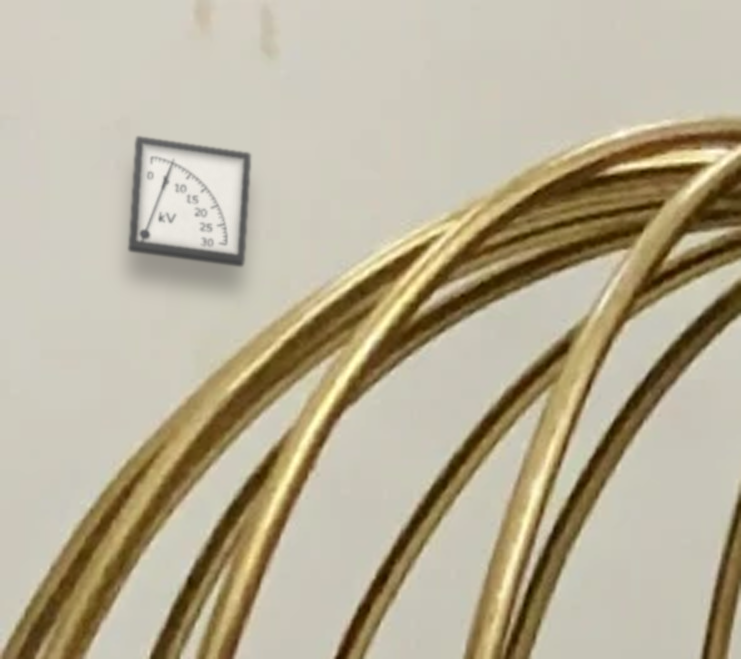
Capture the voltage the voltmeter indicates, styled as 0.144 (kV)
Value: 5 (kV)
